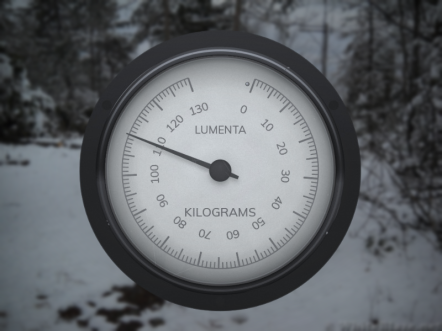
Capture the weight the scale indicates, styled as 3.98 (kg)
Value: 110 (kg)
